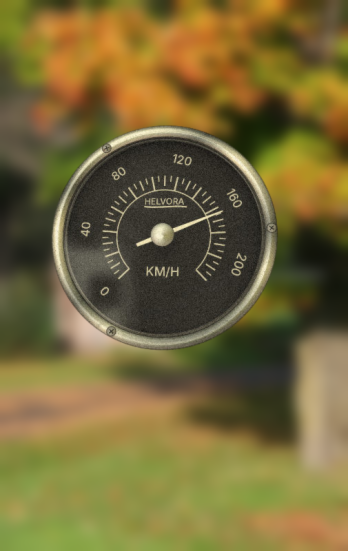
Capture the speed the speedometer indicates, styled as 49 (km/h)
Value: 165 (km/h)
